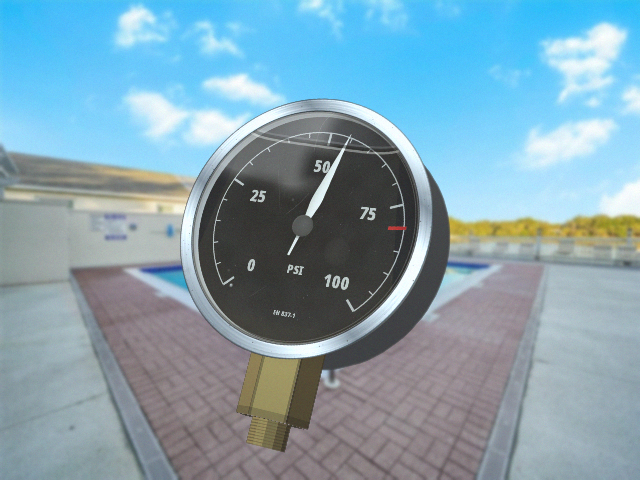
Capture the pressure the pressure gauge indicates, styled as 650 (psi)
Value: 55 (psi)
